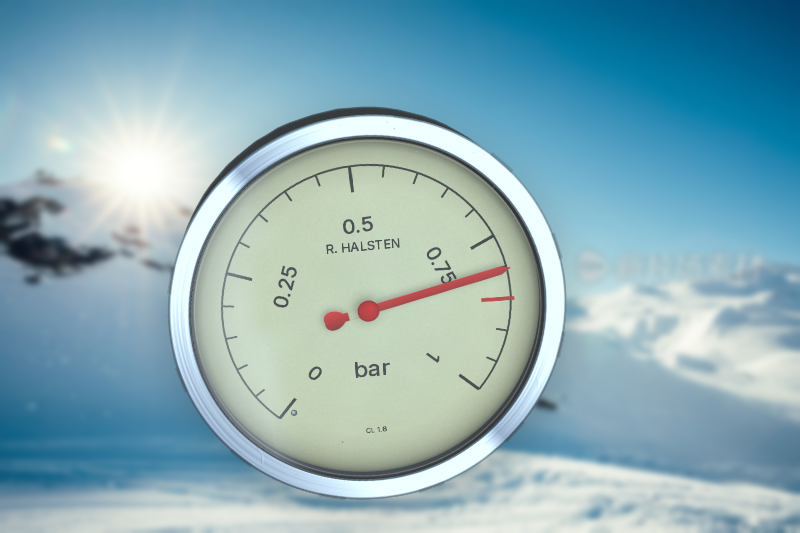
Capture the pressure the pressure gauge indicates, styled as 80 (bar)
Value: 0.8 (bar)
